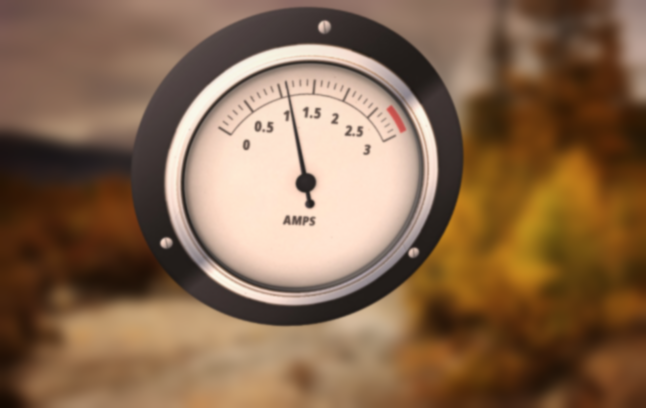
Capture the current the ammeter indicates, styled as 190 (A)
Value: 1.1 (A)
